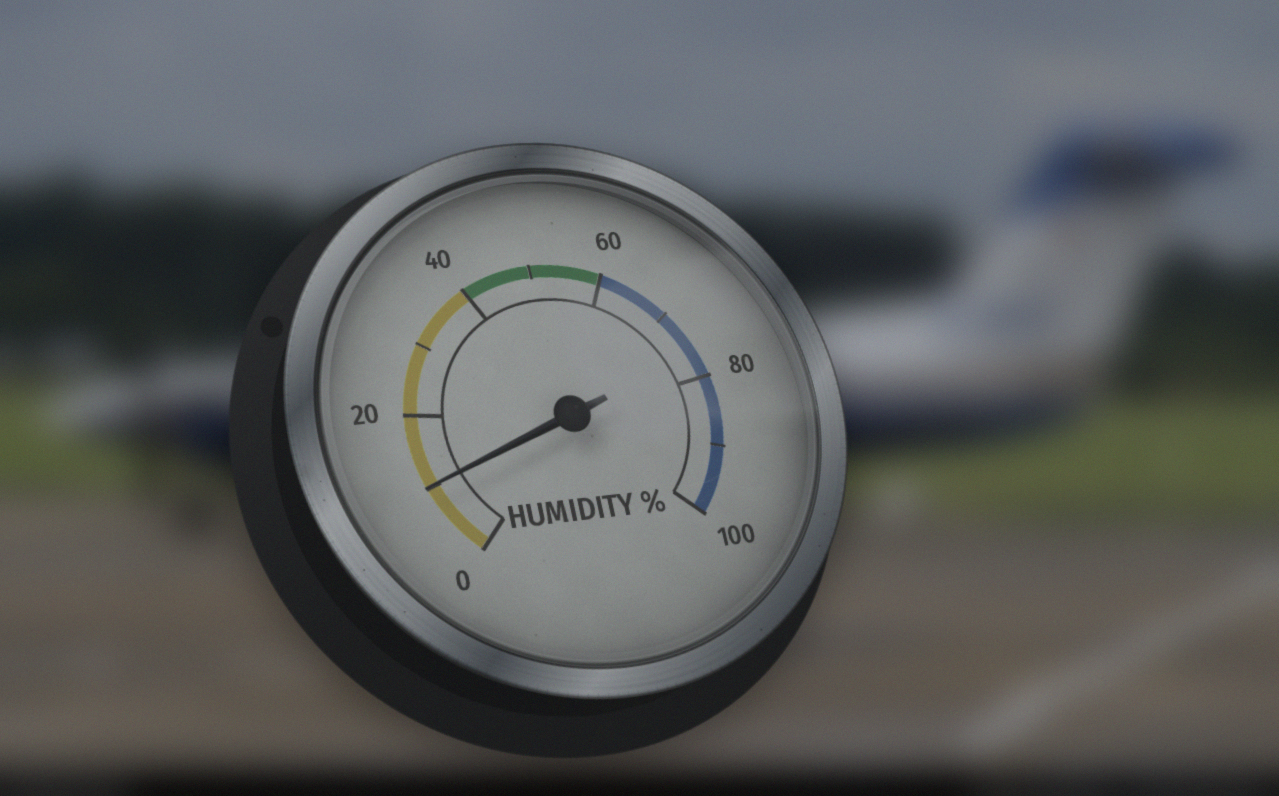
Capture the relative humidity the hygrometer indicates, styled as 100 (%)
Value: 10 (%)
